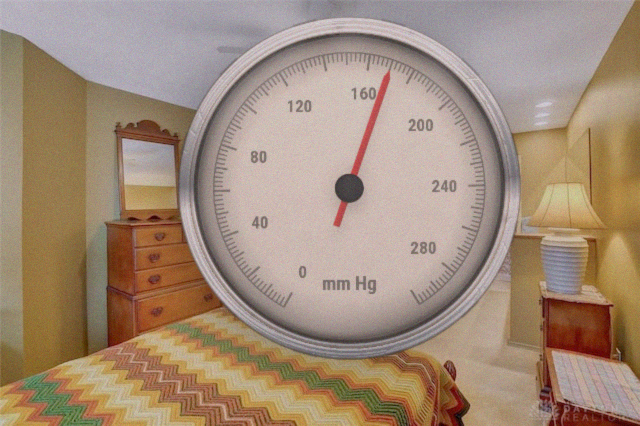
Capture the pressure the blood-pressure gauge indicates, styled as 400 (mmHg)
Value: 170 (mmHg)
